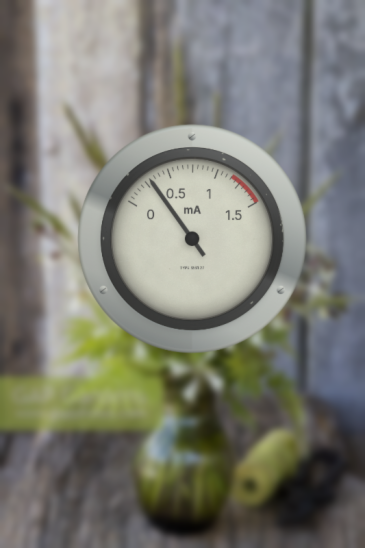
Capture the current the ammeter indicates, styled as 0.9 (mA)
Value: 0.3 (mA)
